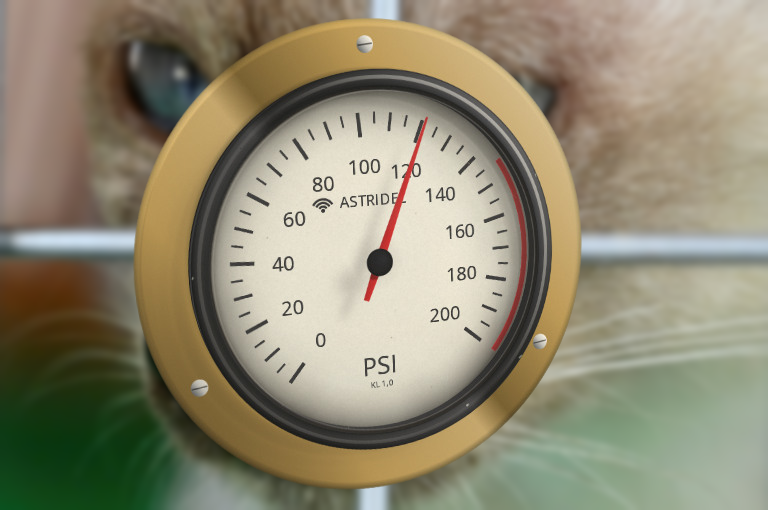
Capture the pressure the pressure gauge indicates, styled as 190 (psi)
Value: 120 (psi)
